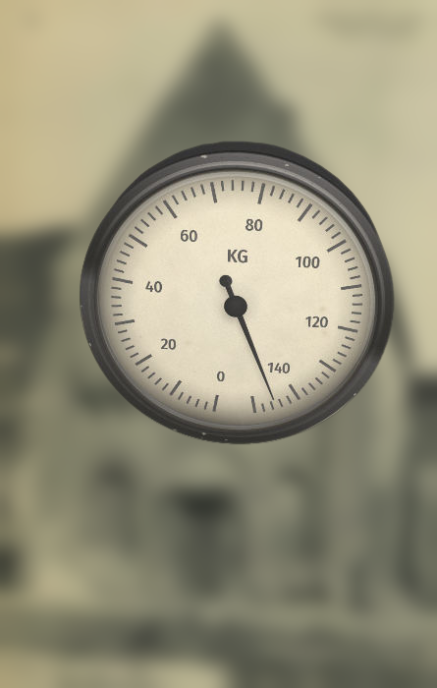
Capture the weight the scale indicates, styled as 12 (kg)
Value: 145 (kg)
